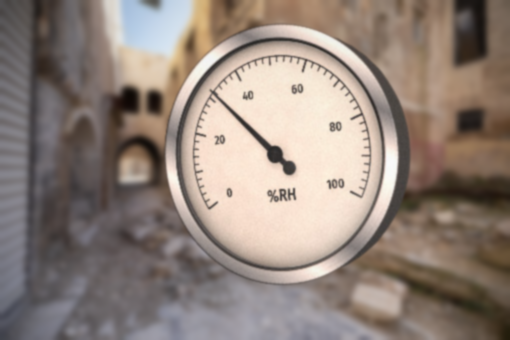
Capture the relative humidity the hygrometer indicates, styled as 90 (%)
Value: 32 (%)
